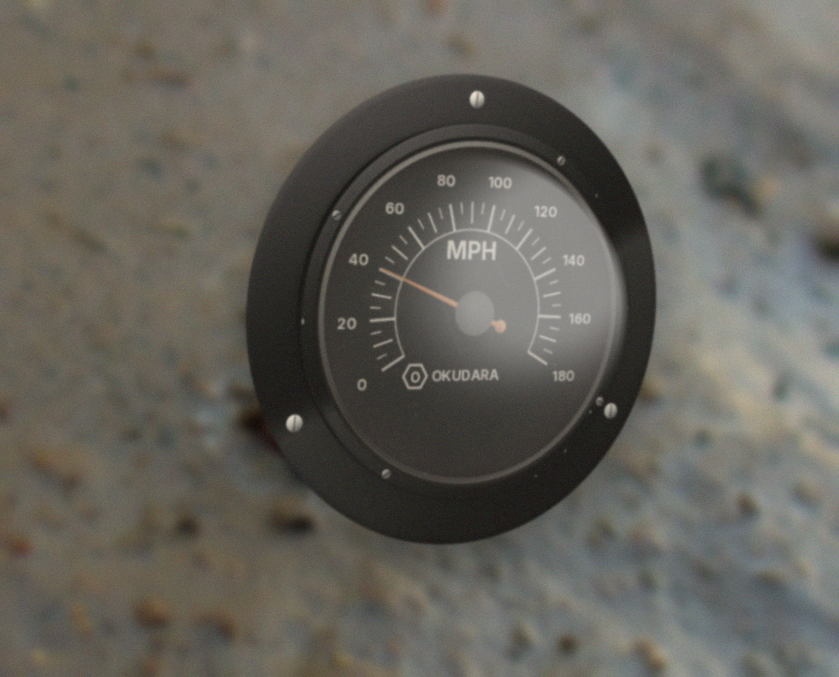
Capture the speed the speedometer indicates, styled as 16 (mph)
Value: 40 (mph)
